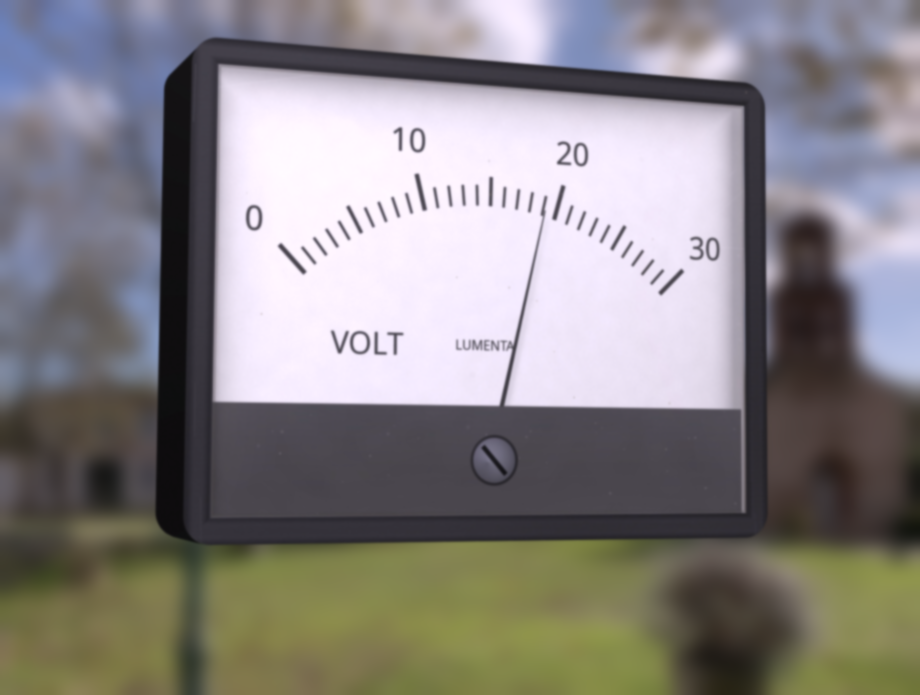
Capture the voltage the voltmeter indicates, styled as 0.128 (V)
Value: 19 (V)
